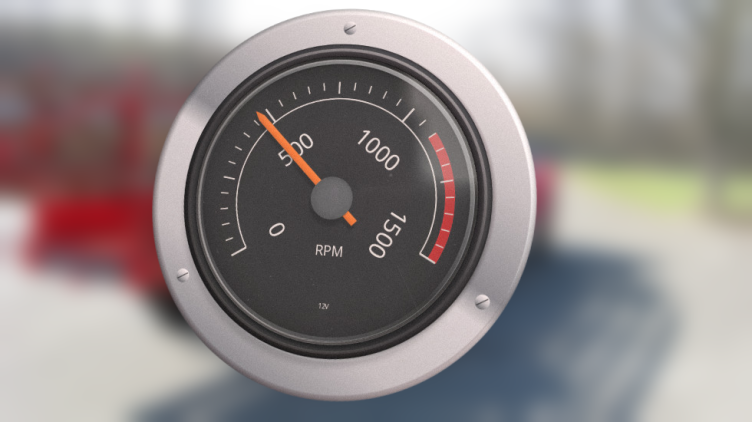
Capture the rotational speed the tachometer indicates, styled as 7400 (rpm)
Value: 475 (rpm)
